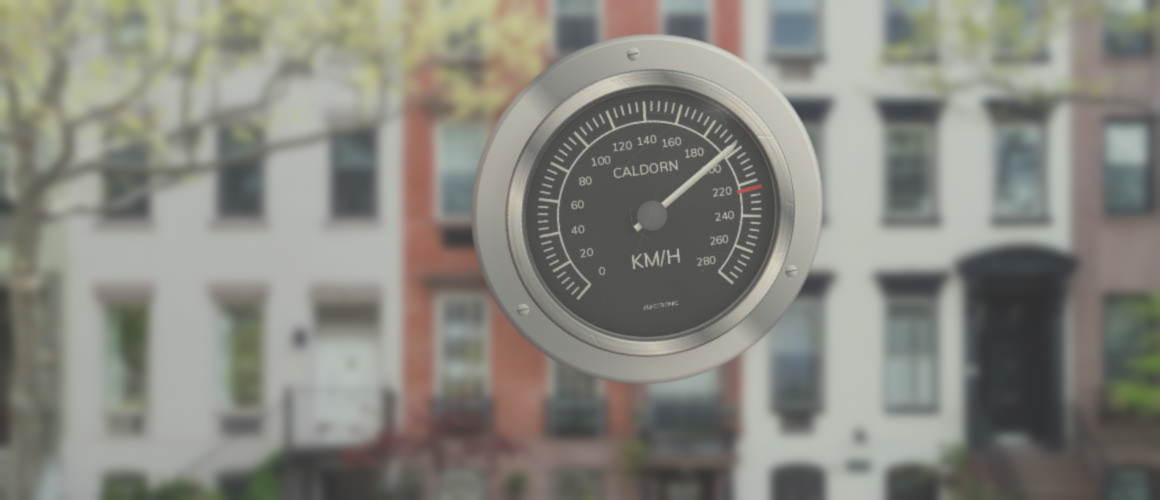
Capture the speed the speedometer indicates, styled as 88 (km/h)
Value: 196 (km/h)
